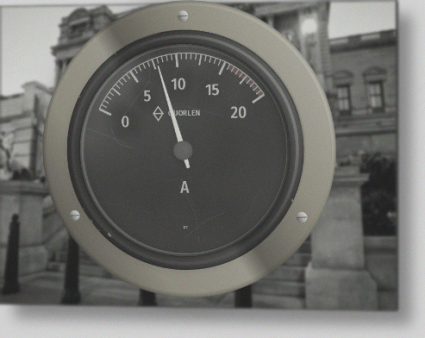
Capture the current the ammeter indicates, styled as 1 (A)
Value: 8 (A)
